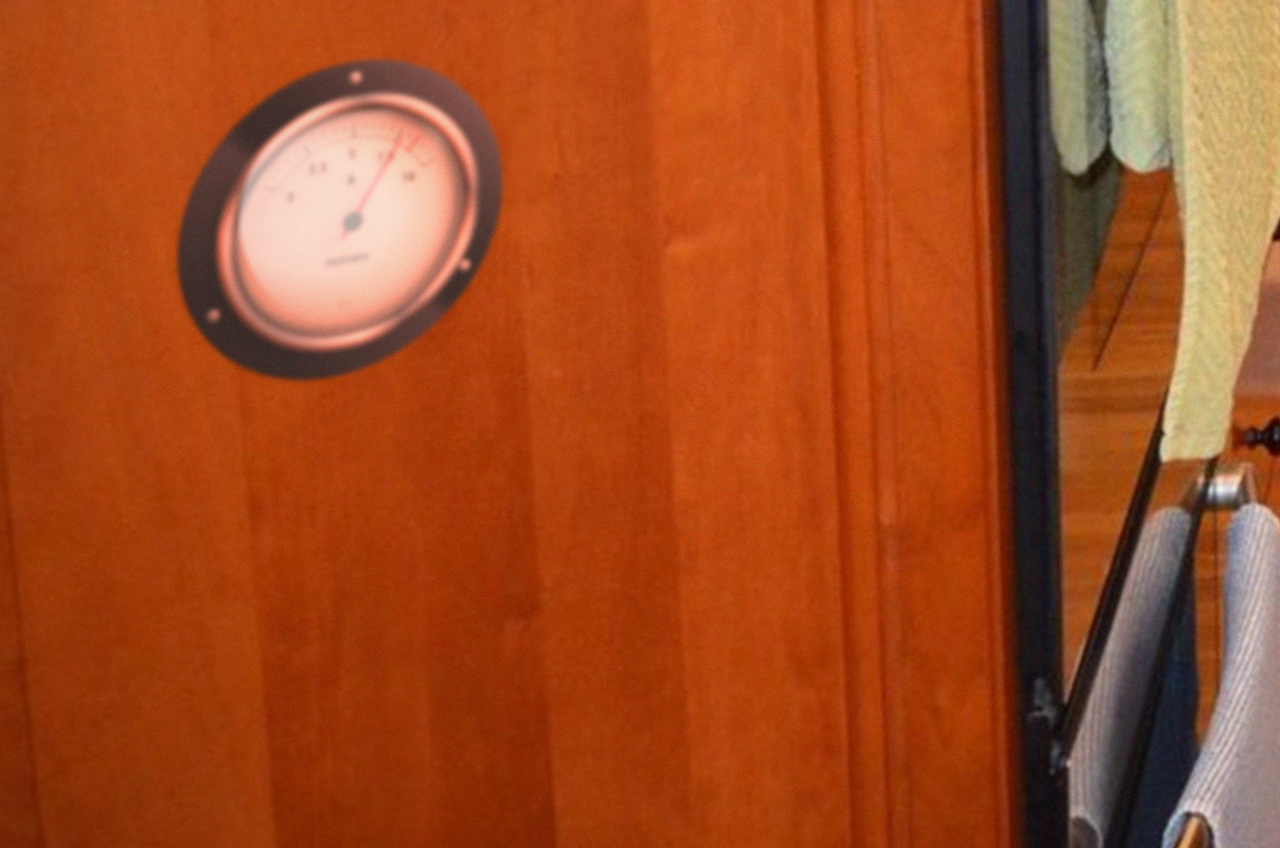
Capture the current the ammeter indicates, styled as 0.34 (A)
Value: 7.5 (A)
